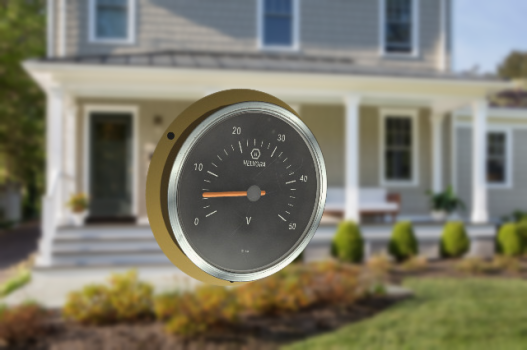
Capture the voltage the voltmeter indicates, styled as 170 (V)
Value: 5 (V)
